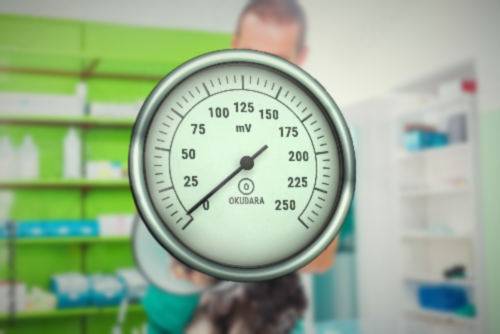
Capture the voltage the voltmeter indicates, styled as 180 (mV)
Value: 5 (mV)
